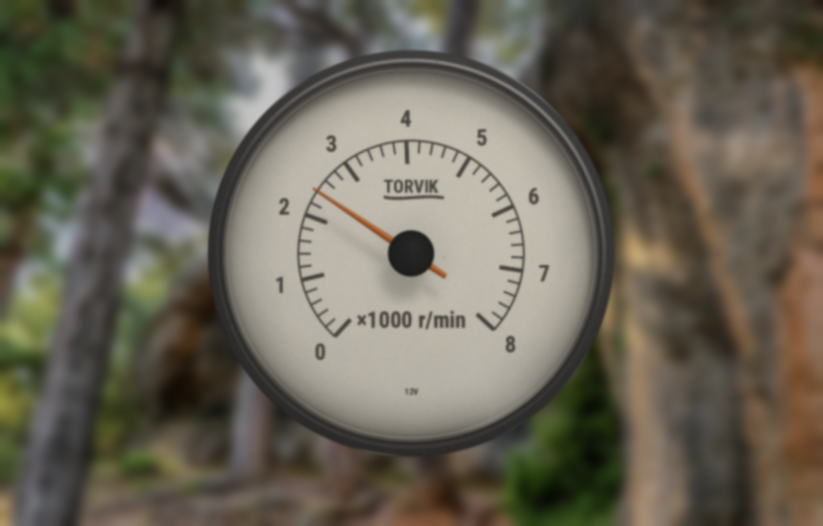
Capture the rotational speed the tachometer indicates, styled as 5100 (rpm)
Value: 2400 (rpm)
